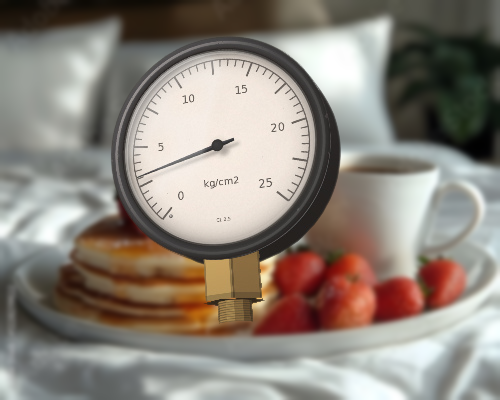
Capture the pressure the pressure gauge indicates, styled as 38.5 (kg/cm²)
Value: 3 (kg/cm²)
